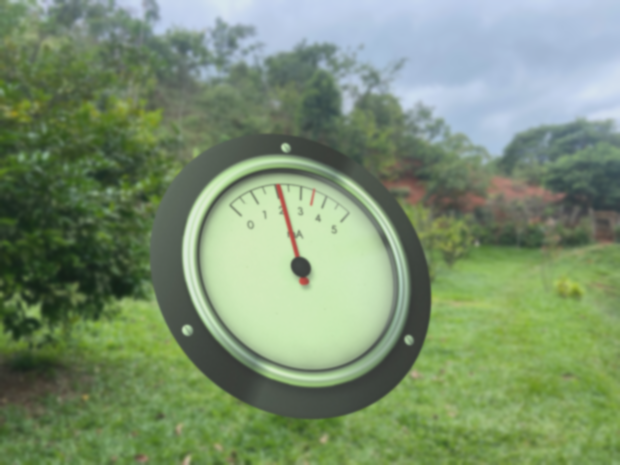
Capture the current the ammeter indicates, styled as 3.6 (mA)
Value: 2 (mA)
